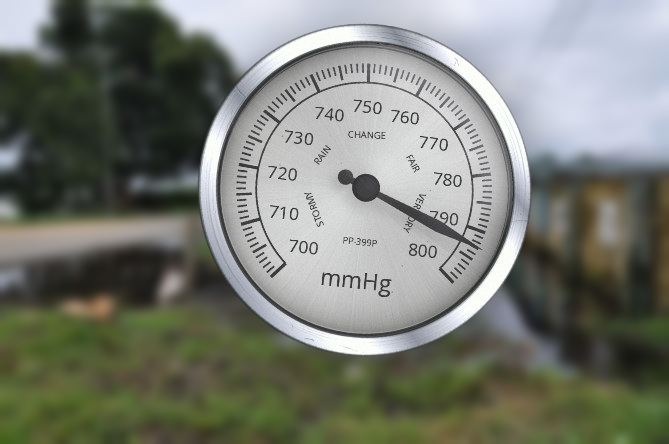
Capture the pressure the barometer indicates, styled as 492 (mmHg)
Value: 793 (mmHg)
